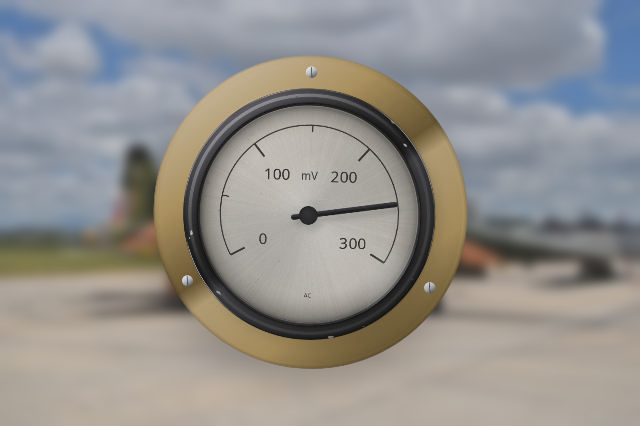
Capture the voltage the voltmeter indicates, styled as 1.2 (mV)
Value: 250 (mV)
